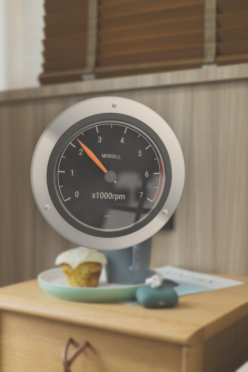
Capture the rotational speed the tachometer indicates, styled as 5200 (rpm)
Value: 2250 (rpm)
